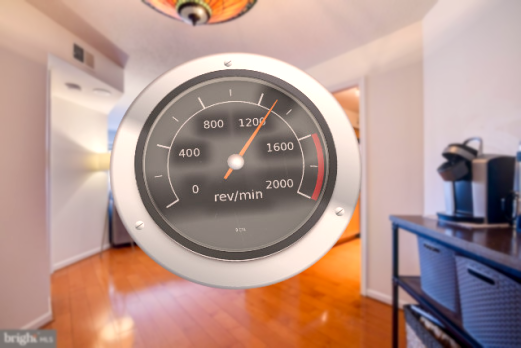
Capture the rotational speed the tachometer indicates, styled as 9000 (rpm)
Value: 1300 (rpm)
